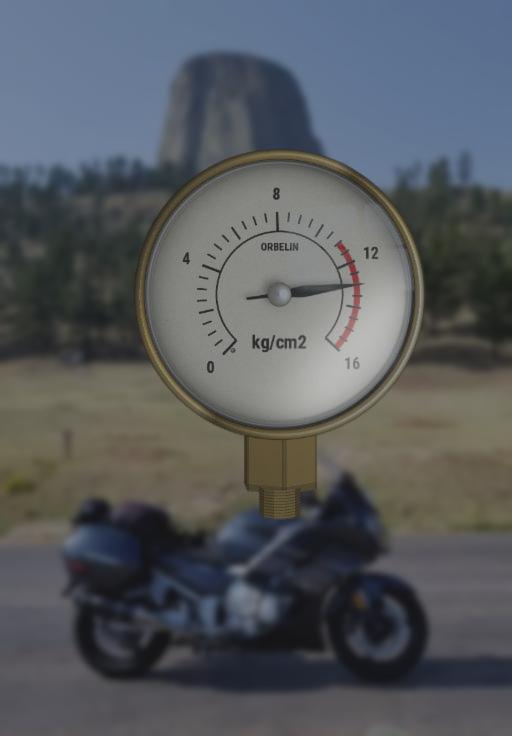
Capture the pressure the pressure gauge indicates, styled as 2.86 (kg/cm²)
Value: 13 (kg/cm²)
